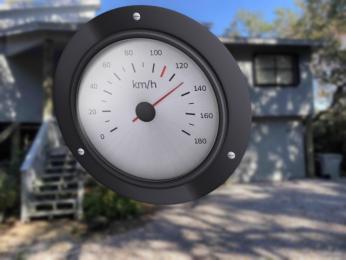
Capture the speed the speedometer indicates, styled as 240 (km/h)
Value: 130 (km/h)
